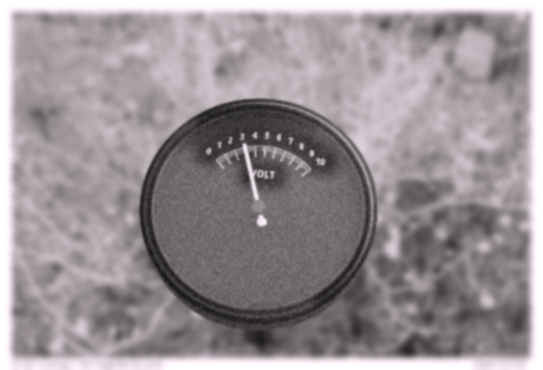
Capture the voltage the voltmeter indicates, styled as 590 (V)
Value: 3 (V)
